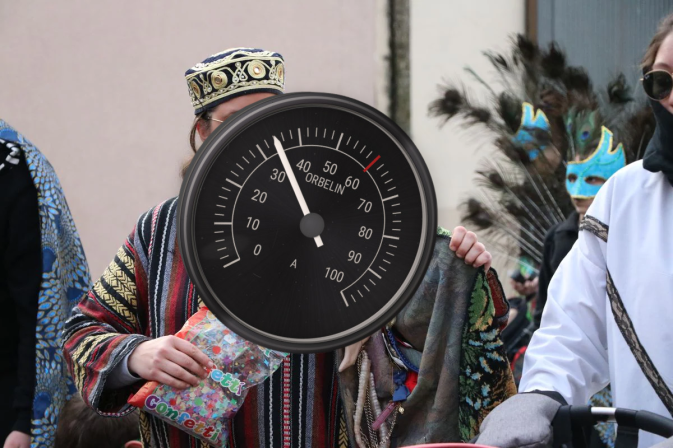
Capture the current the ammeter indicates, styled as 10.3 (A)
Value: 34 (A)
